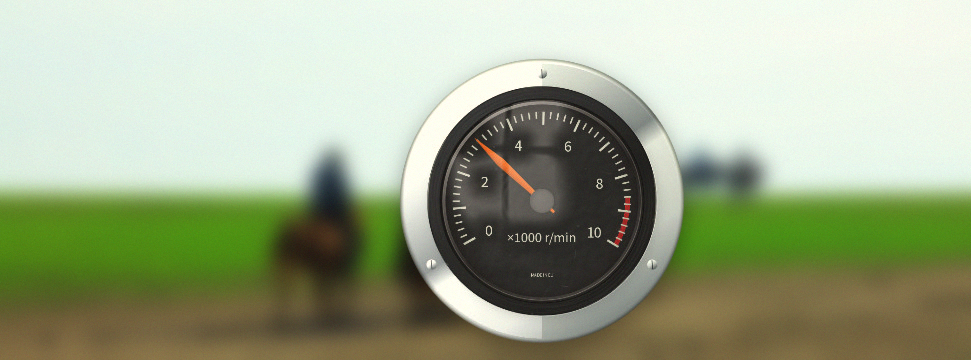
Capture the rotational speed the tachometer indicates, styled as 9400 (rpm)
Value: 3000 (rpm)
